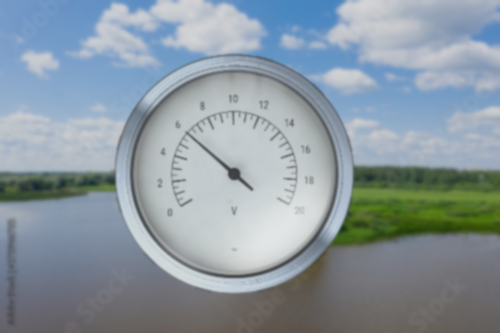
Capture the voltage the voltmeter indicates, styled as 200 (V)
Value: 6 (V)
